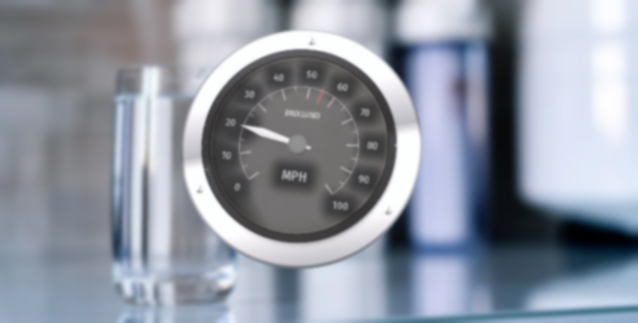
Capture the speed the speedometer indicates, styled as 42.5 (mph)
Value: 20 (mph)
